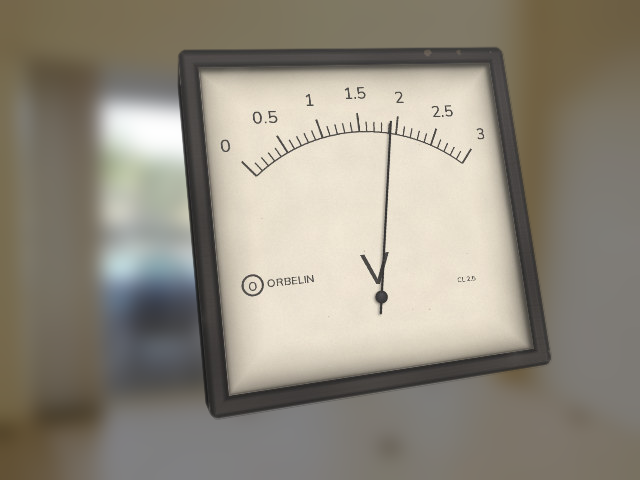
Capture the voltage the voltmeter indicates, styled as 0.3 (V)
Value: 1.9 (V)
